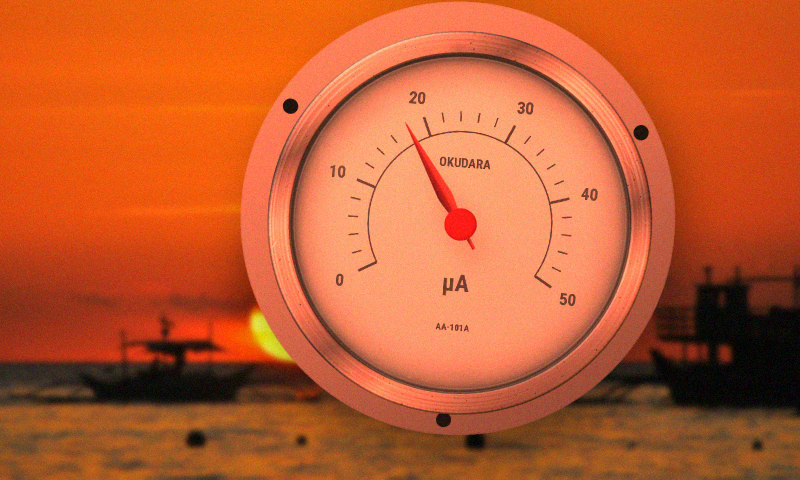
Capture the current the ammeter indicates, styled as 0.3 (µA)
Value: 18 (µA)
